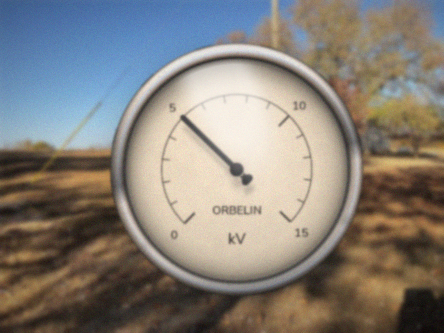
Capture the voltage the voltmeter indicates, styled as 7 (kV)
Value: 5 (kV)
